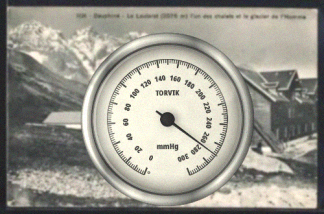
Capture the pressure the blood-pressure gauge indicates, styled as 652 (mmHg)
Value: 270 (mmHg)
